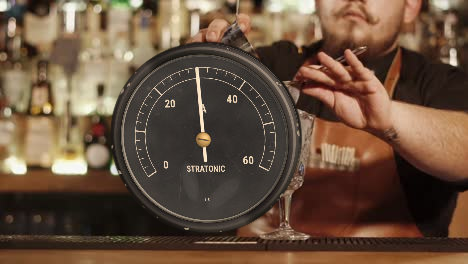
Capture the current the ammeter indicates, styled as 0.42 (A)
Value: 30 (A)
